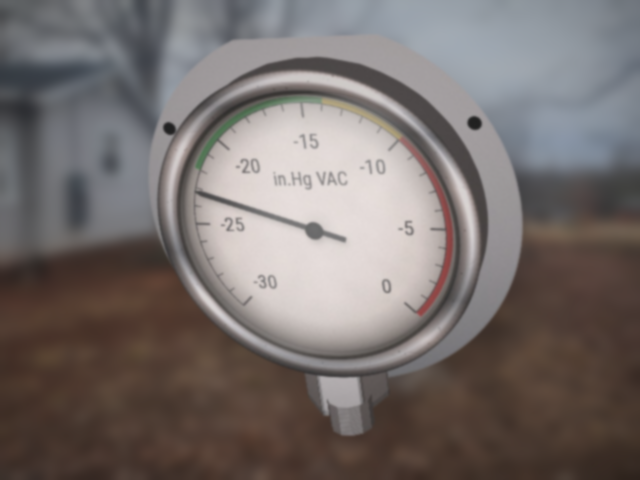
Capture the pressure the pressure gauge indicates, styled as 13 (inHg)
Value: -23 (inHg)
